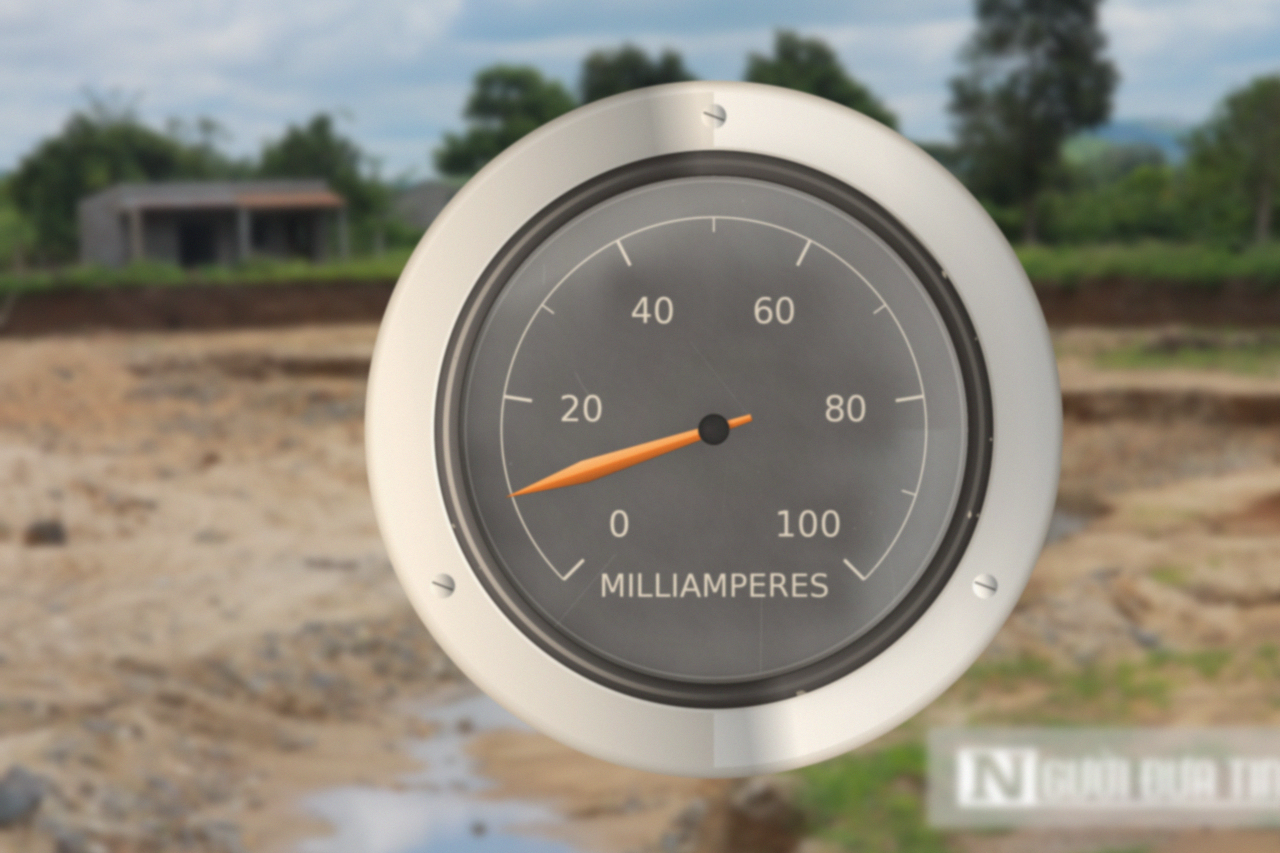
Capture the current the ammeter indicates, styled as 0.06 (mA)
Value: 10 (mA)
